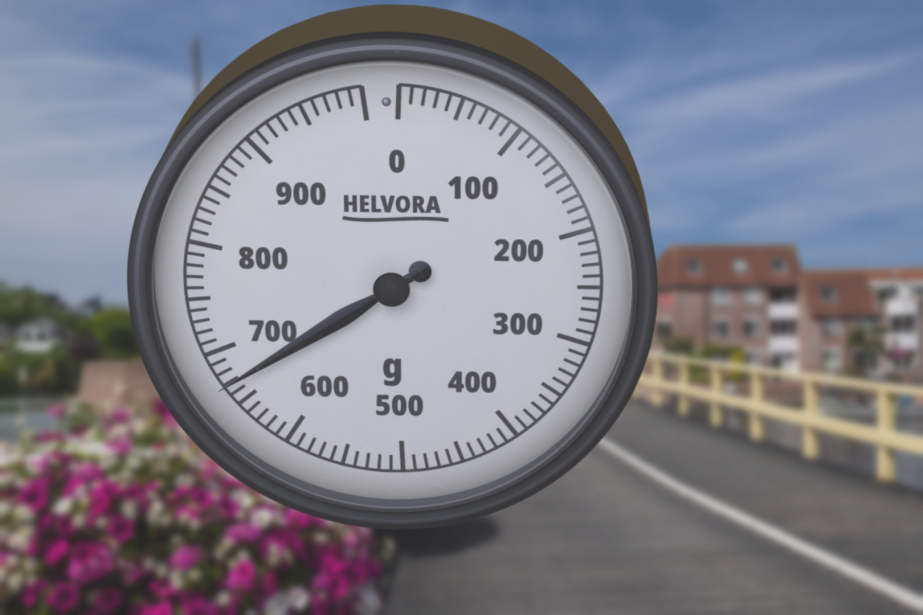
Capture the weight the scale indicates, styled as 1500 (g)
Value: 670 (g)
